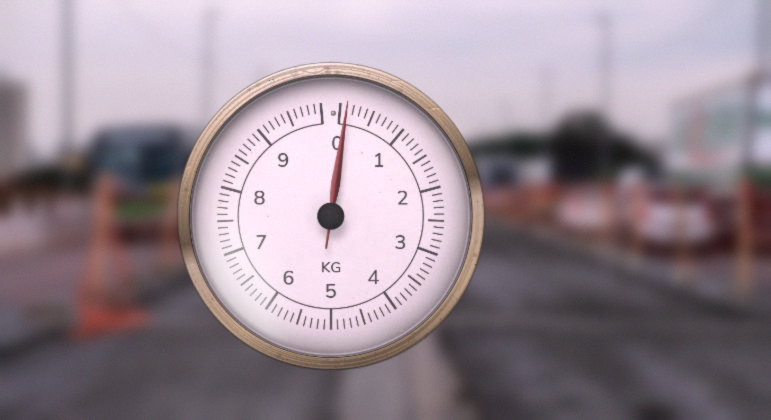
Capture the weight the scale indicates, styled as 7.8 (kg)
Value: 0.1 (kg)
